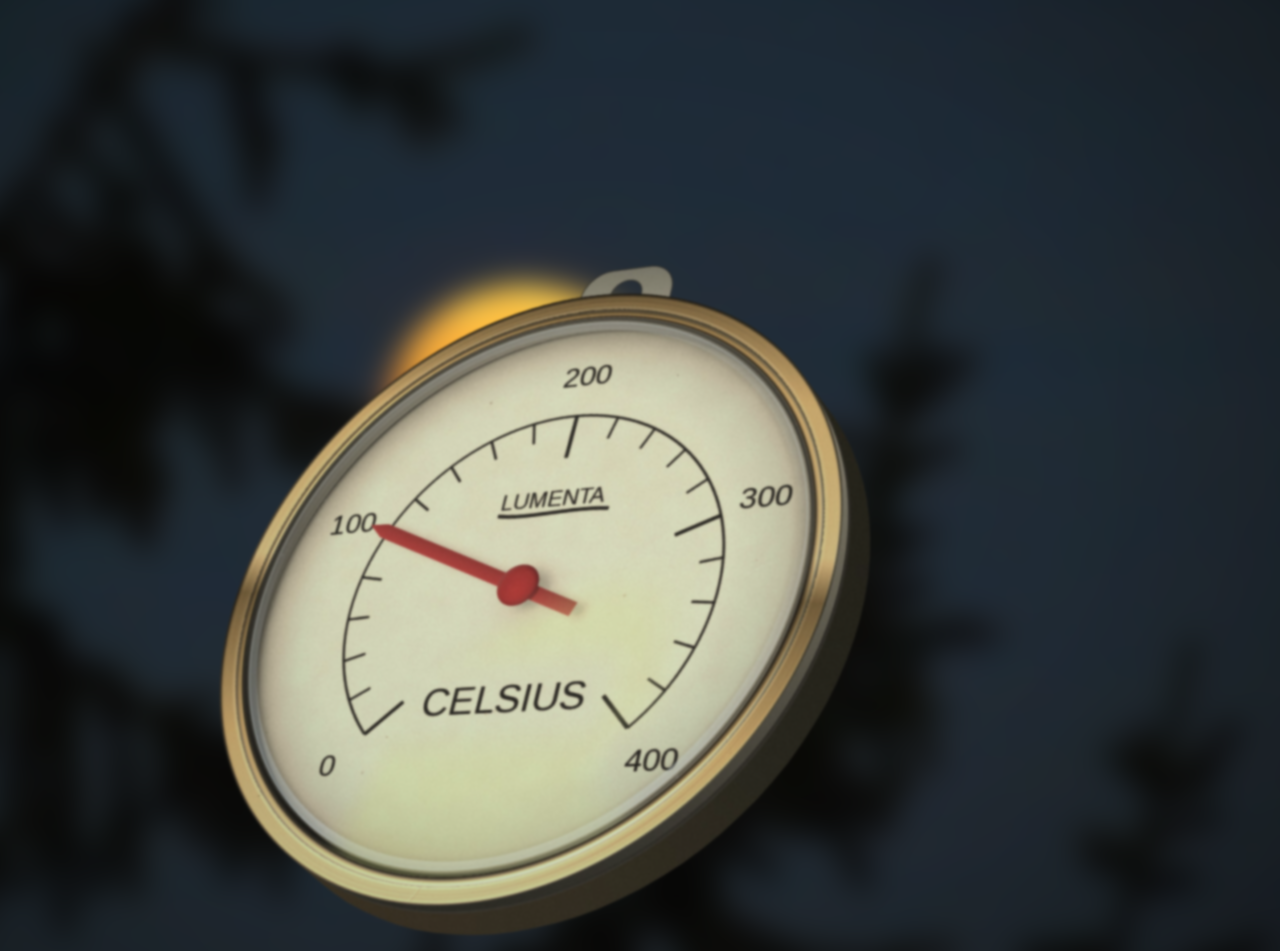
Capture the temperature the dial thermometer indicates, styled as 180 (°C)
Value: 100 (°C)
